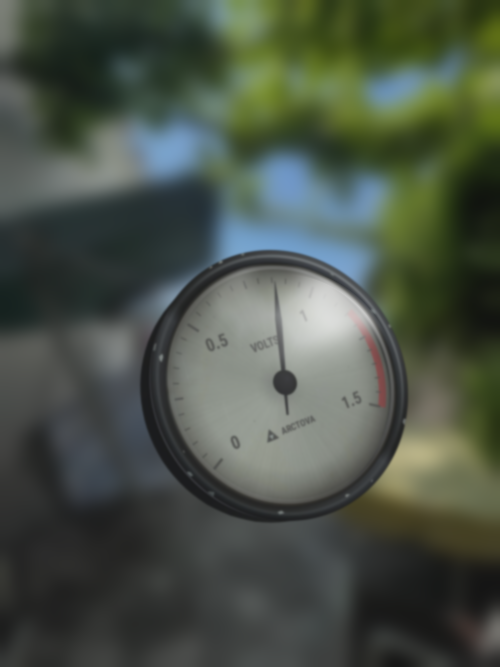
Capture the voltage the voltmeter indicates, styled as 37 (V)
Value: 0.85 (V)
